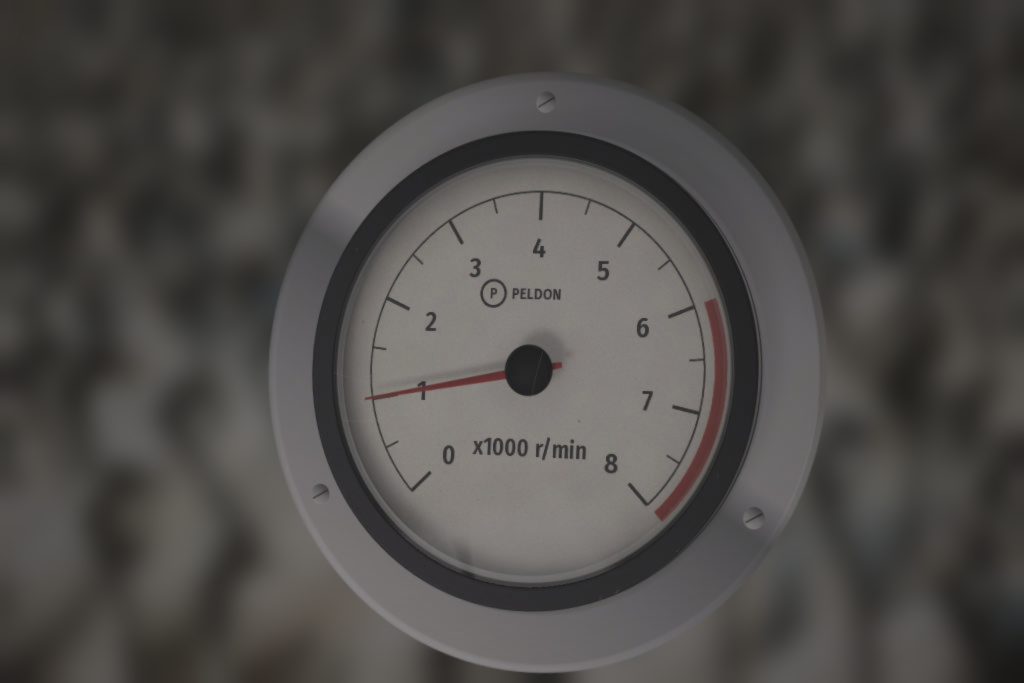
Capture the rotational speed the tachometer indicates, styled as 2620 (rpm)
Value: 1000 (rpm)
